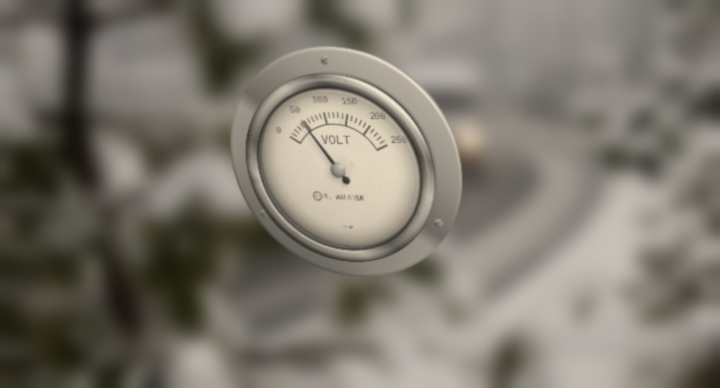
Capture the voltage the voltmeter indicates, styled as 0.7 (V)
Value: 50 (V)
